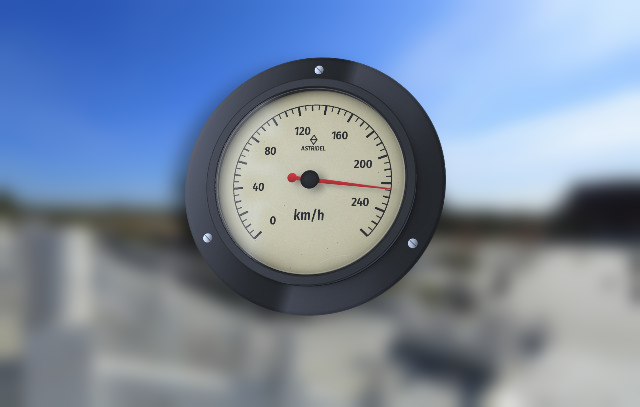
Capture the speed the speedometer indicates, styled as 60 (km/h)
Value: 225 (km/h)
